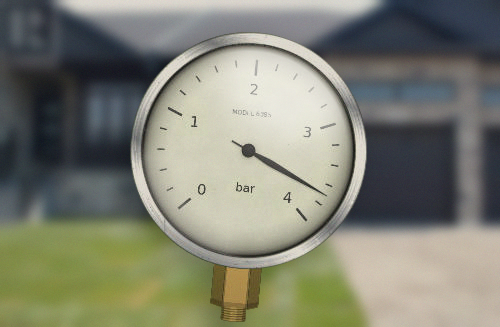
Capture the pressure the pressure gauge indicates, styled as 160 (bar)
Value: 3.7 (bar)
